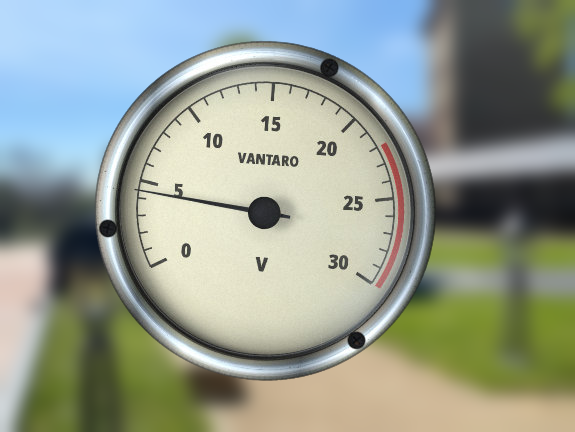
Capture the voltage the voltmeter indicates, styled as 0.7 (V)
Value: 4.5 (V)
